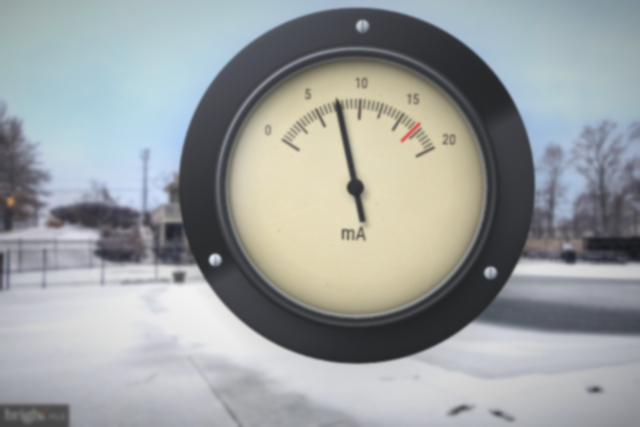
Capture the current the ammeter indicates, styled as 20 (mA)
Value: 7.5 (mA)
